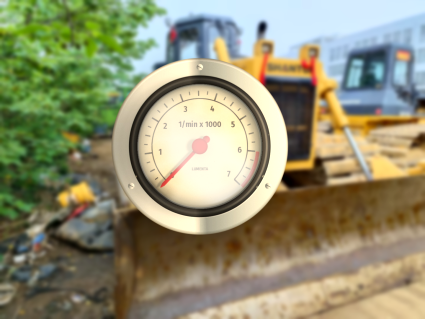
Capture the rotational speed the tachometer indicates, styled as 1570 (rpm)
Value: 0 (rpm)
